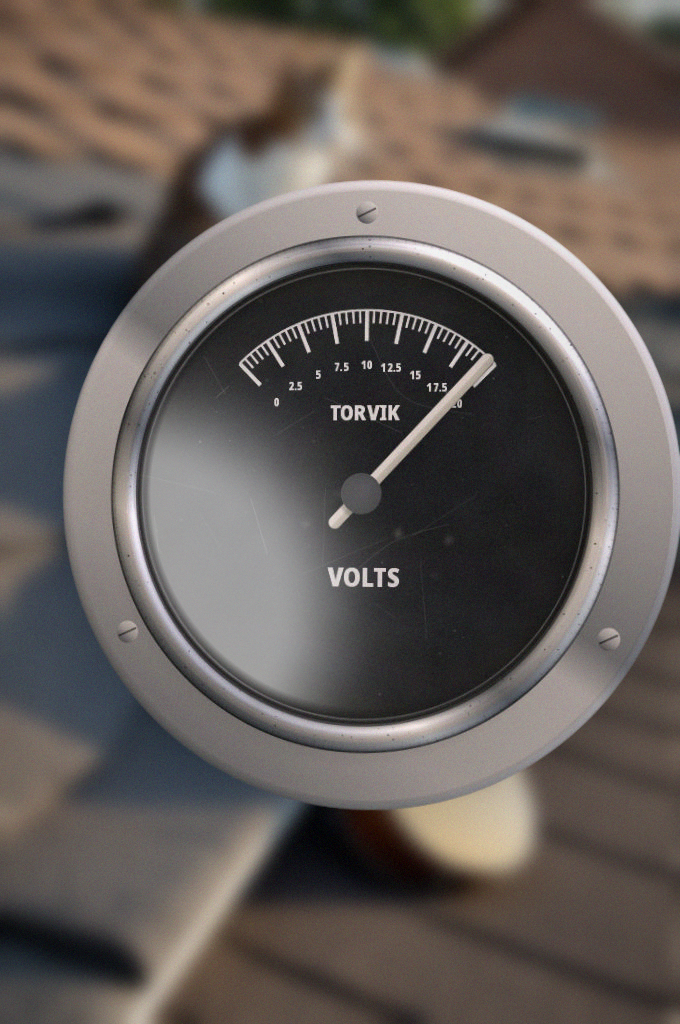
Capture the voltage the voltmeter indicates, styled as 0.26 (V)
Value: 19.5 (V)
